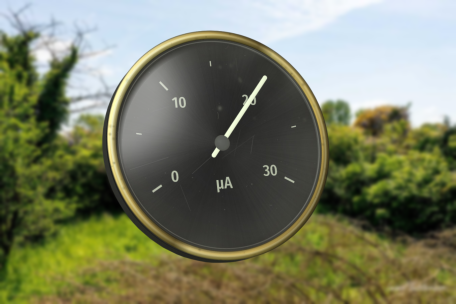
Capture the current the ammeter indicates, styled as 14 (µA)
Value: 20 (µA)
